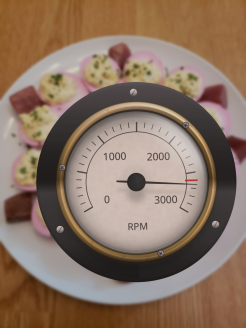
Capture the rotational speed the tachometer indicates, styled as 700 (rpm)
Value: 2650 (rpm)
